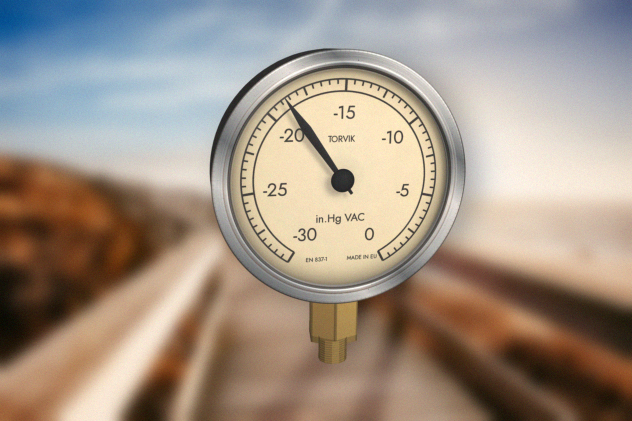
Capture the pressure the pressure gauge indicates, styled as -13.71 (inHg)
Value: -18.75 (inHg)
